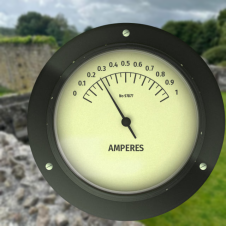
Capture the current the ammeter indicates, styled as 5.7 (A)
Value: 0.25 (A)
